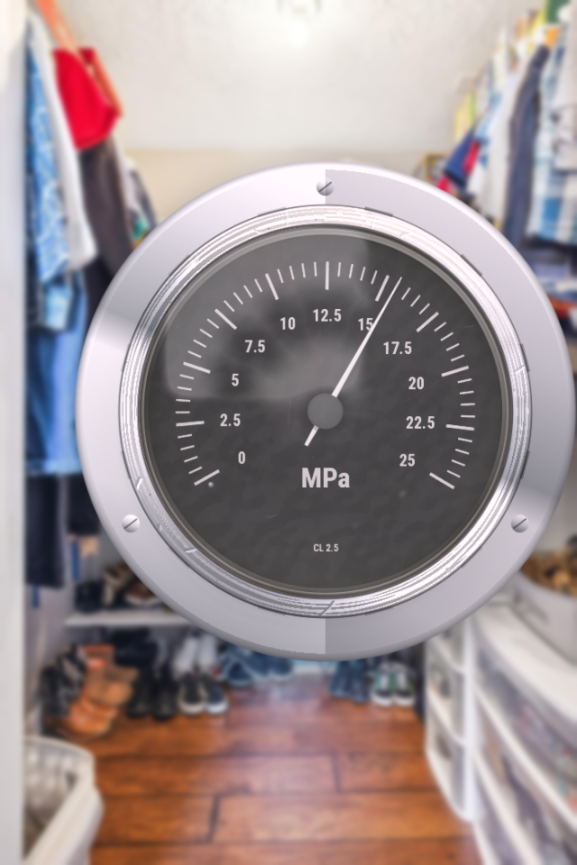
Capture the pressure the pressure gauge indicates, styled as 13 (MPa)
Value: 15.5 (MPa)
